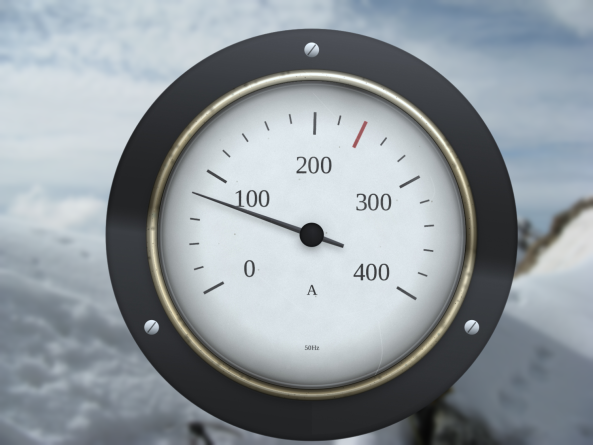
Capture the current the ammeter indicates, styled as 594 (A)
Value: 80 (A)
